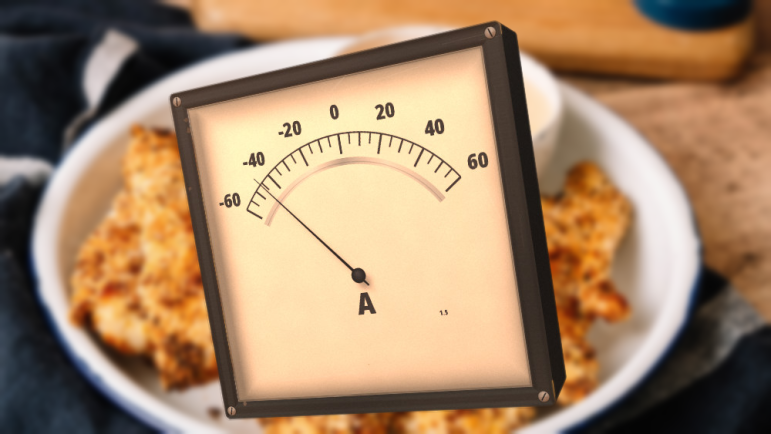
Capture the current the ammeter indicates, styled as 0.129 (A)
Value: -45 (A)
